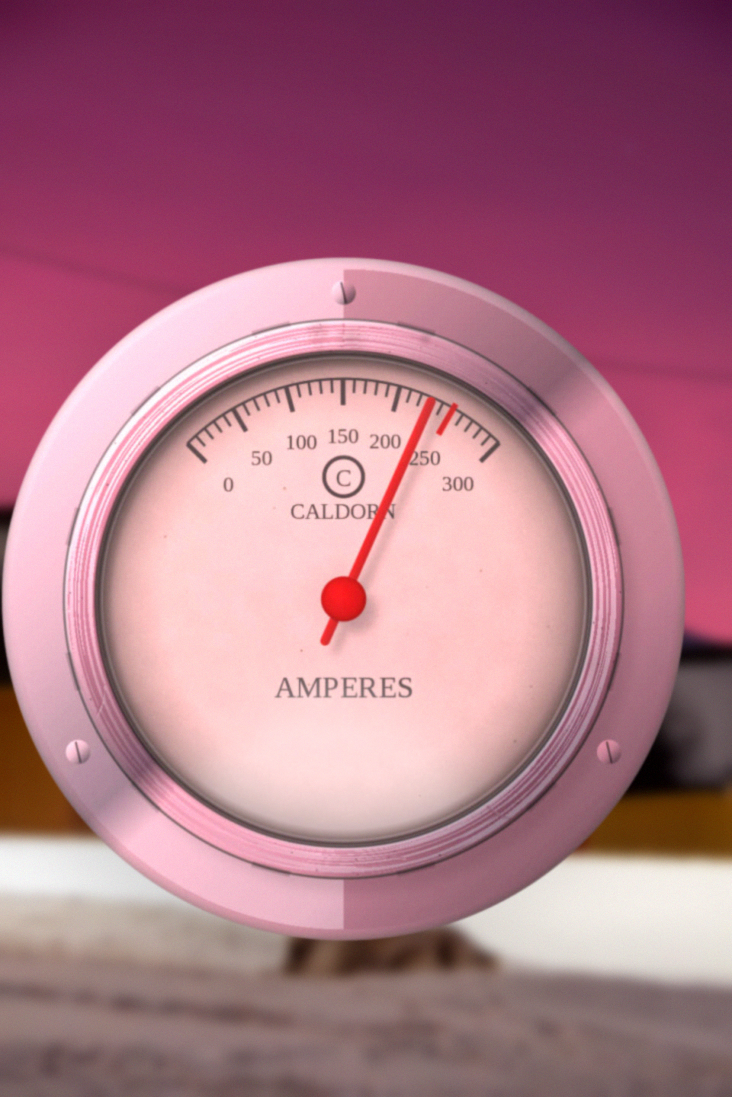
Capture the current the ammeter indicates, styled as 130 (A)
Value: 230 (A)
